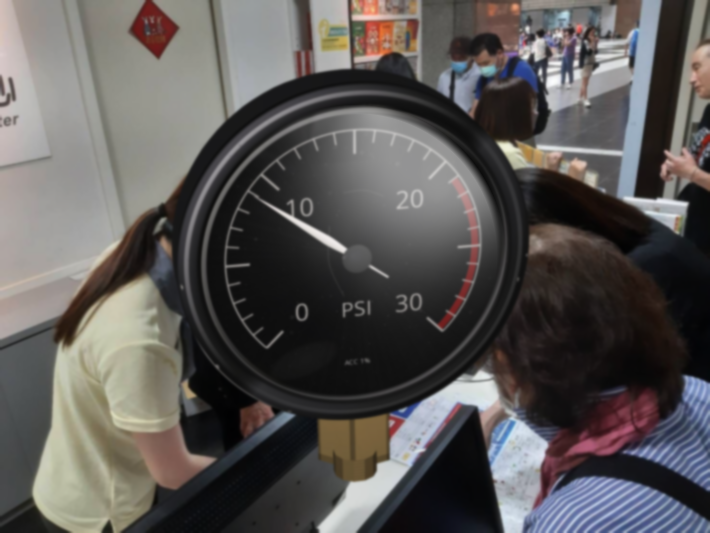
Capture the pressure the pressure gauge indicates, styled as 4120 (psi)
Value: 9 (psi)
